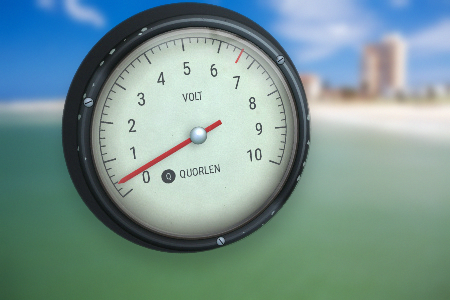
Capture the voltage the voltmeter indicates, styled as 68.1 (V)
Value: 0.4 (V)
